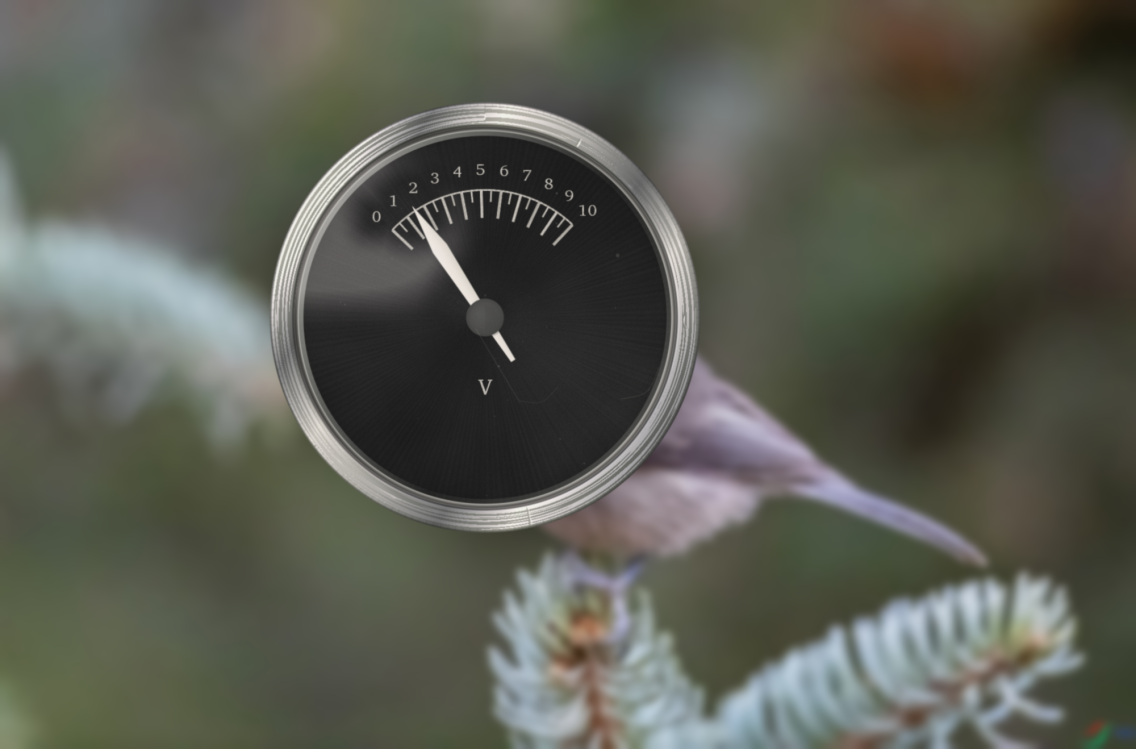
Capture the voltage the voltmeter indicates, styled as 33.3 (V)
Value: 1.5 (V)
